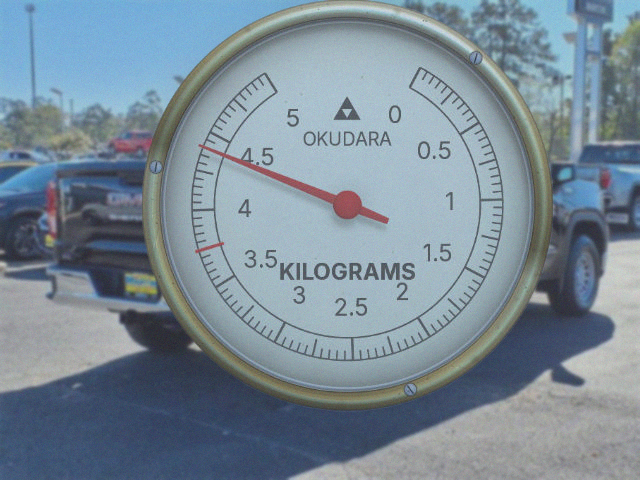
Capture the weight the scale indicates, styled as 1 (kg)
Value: 4.4 (kg)
